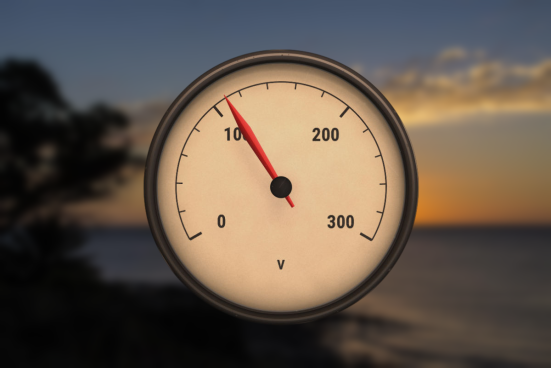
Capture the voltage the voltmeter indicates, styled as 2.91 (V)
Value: 110 (V)
